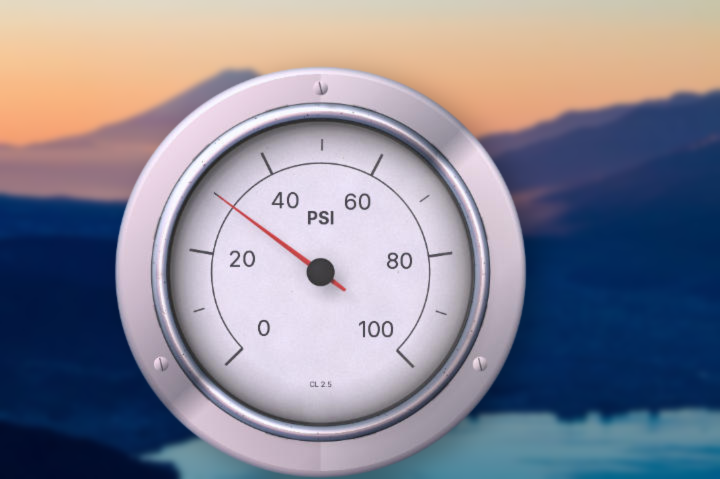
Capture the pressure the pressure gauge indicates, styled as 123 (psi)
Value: 30 (psi)
